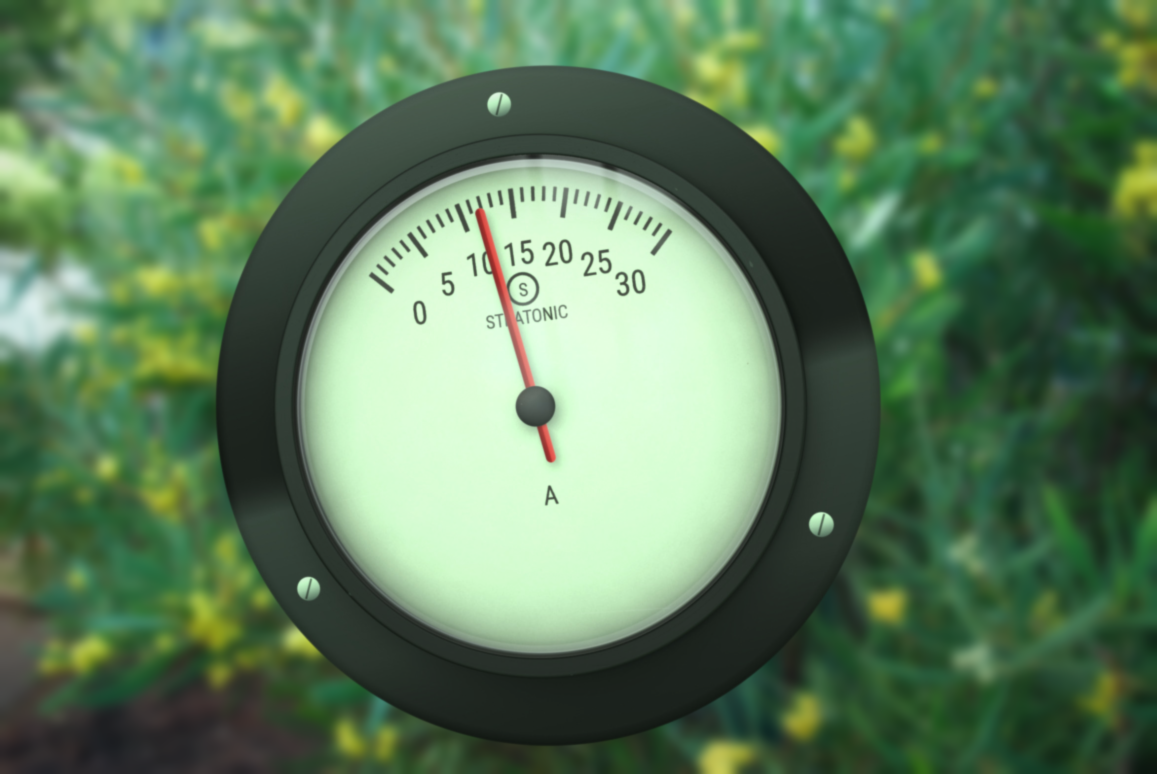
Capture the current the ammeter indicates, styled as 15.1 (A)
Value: 12 (A)
